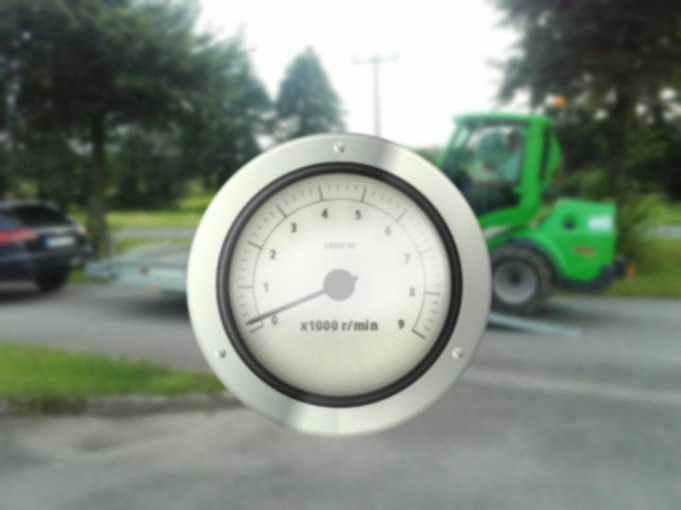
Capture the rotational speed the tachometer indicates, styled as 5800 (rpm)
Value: 200 (rpm)
